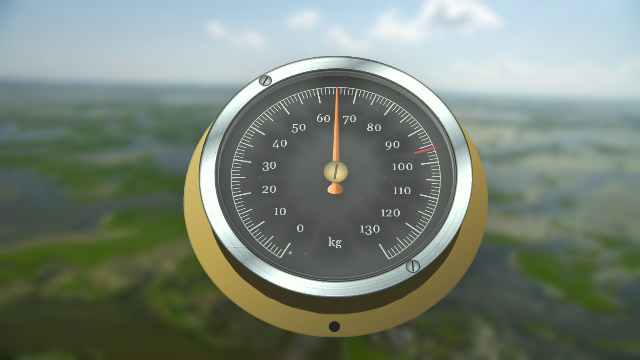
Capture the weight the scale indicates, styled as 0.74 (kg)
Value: 65 (kg)
